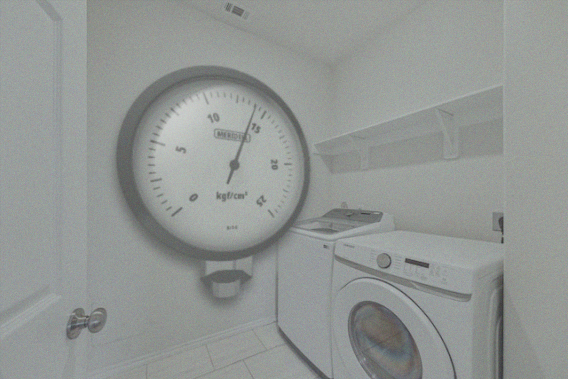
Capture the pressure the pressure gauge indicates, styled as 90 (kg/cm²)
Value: 14 (kg/cm²)
